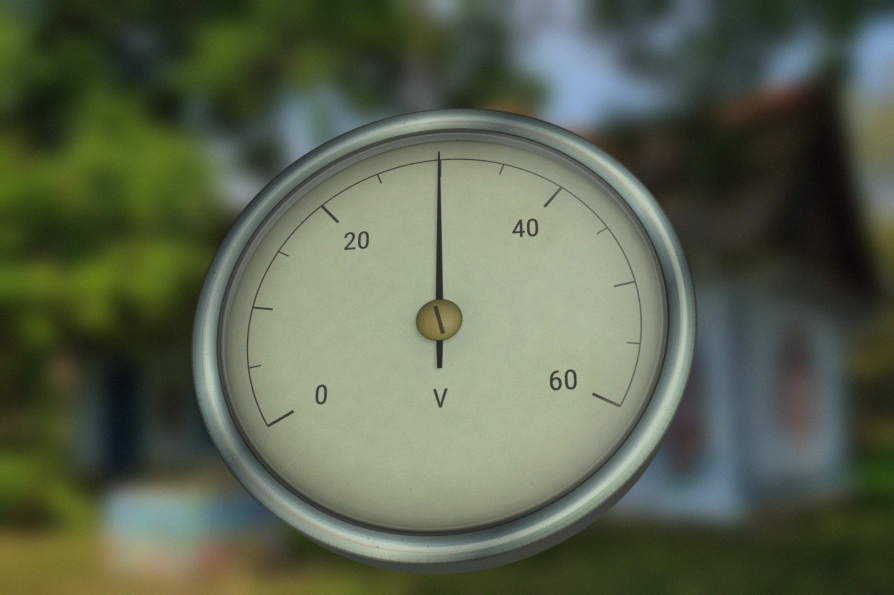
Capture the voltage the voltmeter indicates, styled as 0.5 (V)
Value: 30 (V)
